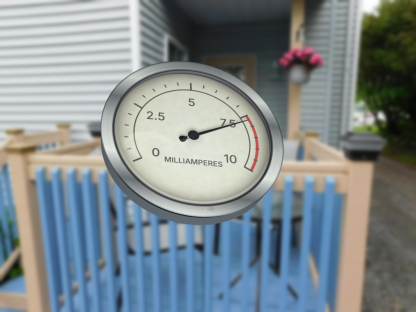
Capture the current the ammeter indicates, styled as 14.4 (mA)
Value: 7.75 (mA)
